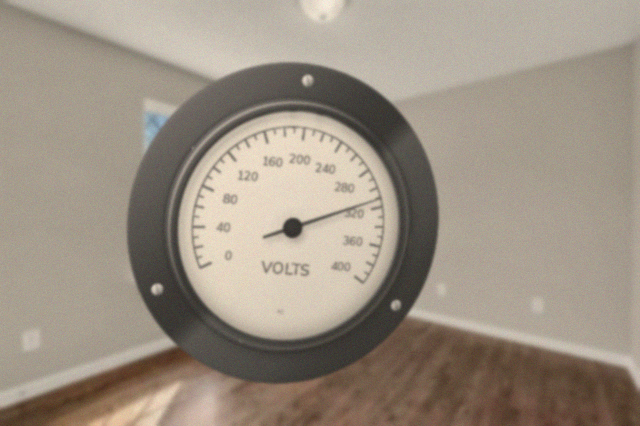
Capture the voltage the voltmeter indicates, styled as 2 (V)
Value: 310 (V)
